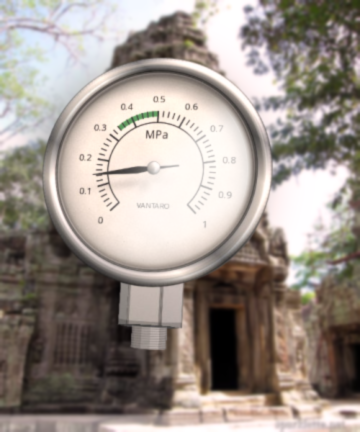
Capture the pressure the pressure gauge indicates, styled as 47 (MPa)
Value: 0.14 (MPa)
